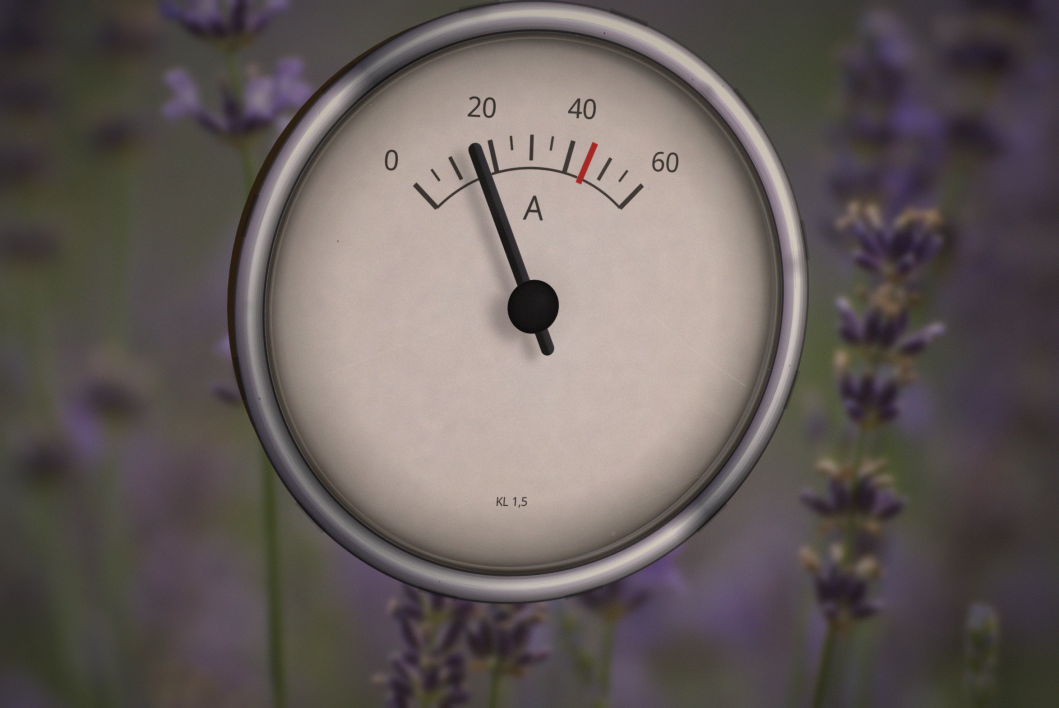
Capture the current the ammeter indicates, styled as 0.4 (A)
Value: 15 (A)
